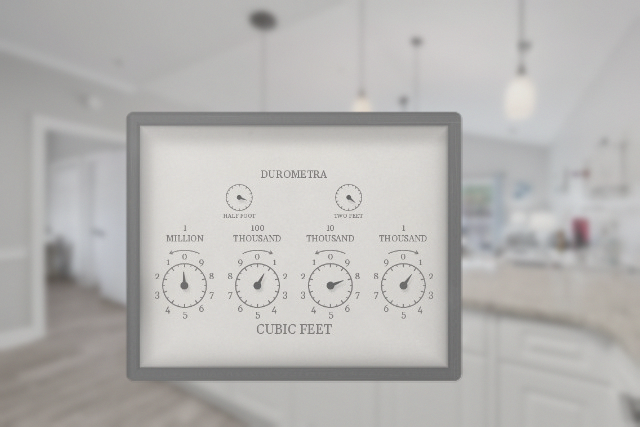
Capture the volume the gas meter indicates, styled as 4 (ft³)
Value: 8100 (ft³)
